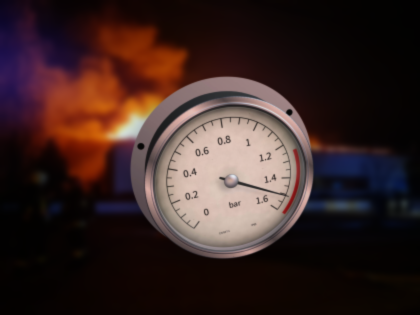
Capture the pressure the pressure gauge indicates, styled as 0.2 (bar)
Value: 1.5 (bar)
